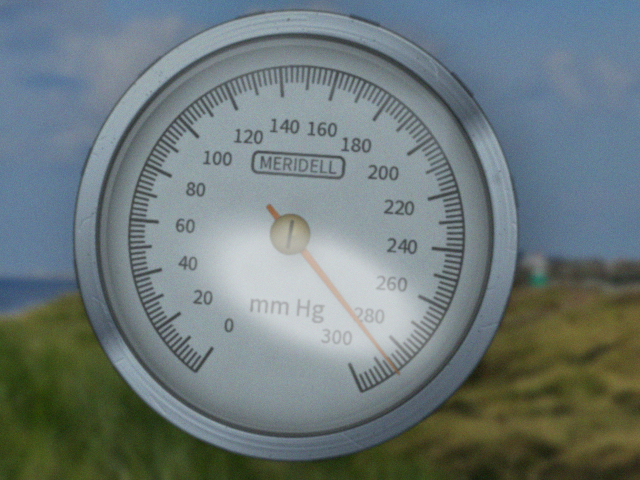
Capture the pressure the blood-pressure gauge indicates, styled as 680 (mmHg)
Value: 286 (mmHg)
